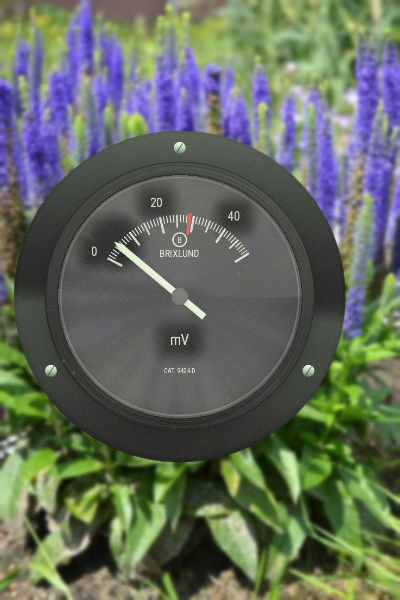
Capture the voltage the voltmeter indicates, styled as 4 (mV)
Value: 5 (mV)
